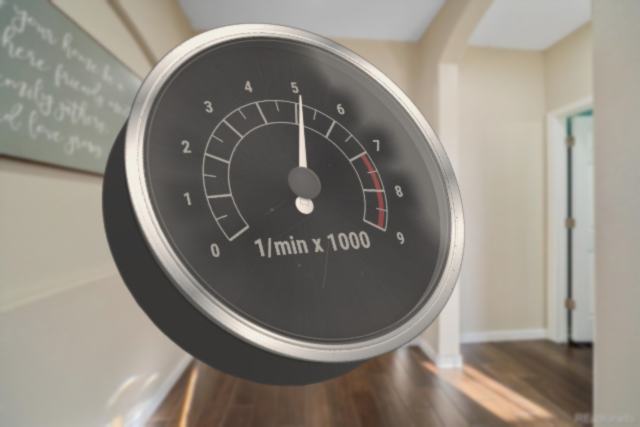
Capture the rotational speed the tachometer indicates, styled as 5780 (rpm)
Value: 5000 (rpm)
